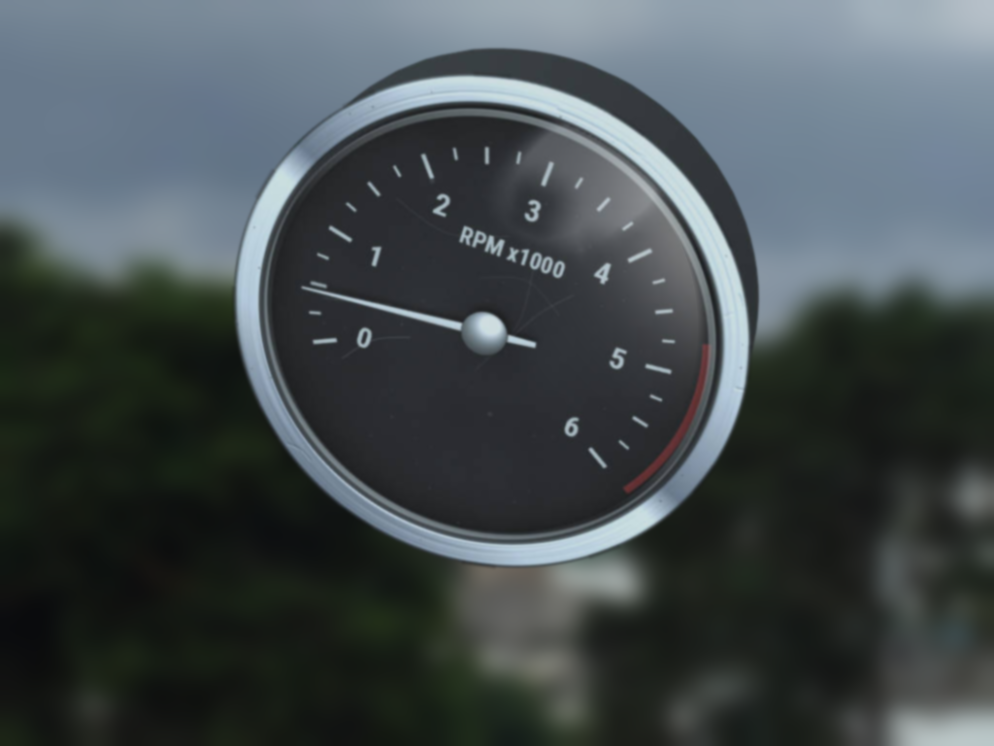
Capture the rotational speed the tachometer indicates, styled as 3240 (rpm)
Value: 500 (rpm)
